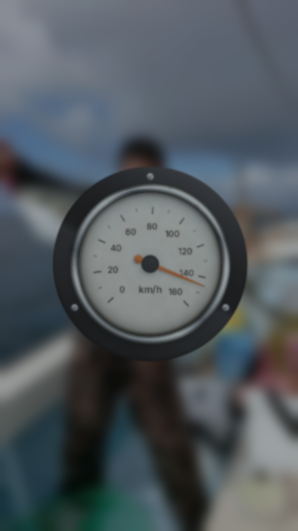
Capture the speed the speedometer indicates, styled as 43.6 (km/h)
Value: 145 (km/h)
